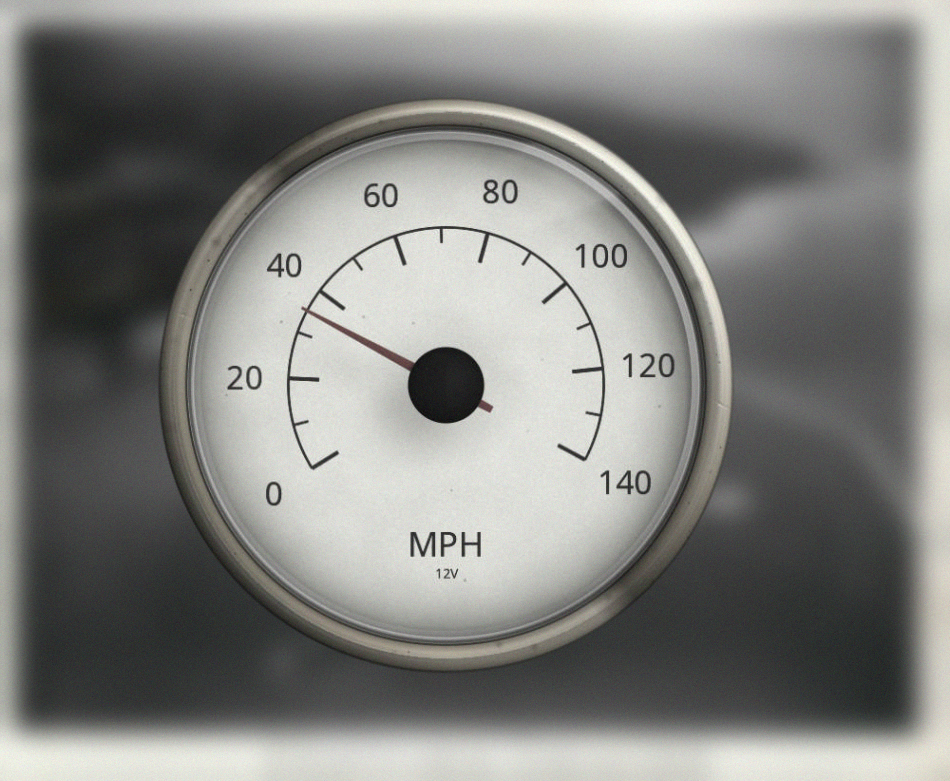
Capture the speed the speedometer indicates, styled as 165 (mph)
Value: 35 (mph)
